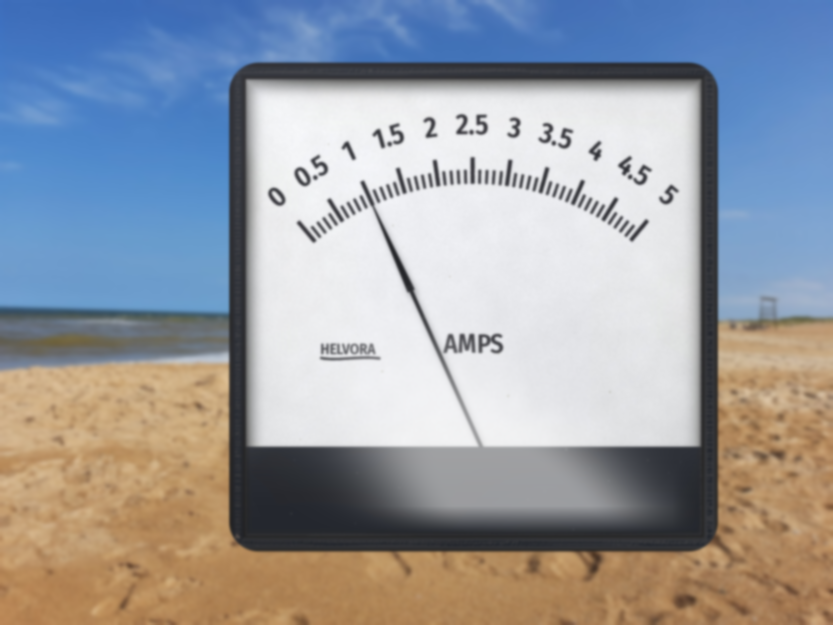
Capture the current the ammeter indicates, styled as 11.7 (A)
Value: 1 (A)
